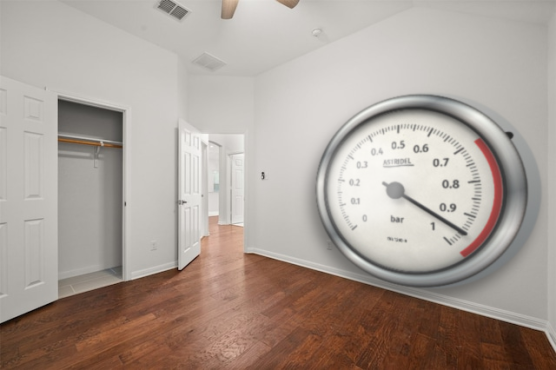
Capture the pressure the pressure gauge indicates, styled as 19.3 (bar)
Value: 0.95 (bar)
